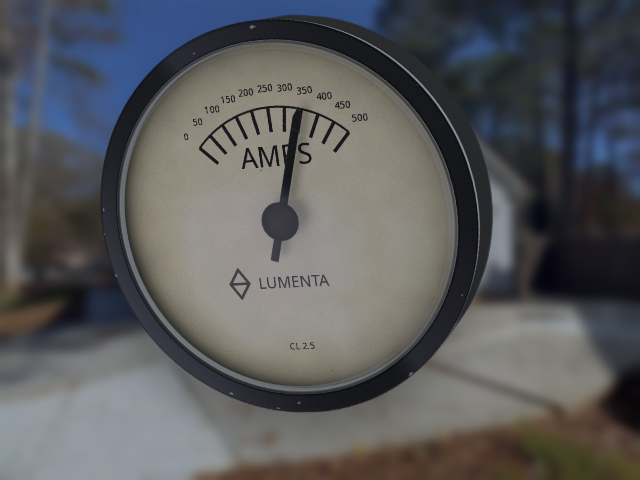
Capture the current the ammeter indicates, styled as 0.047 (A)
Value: 350 (A)
